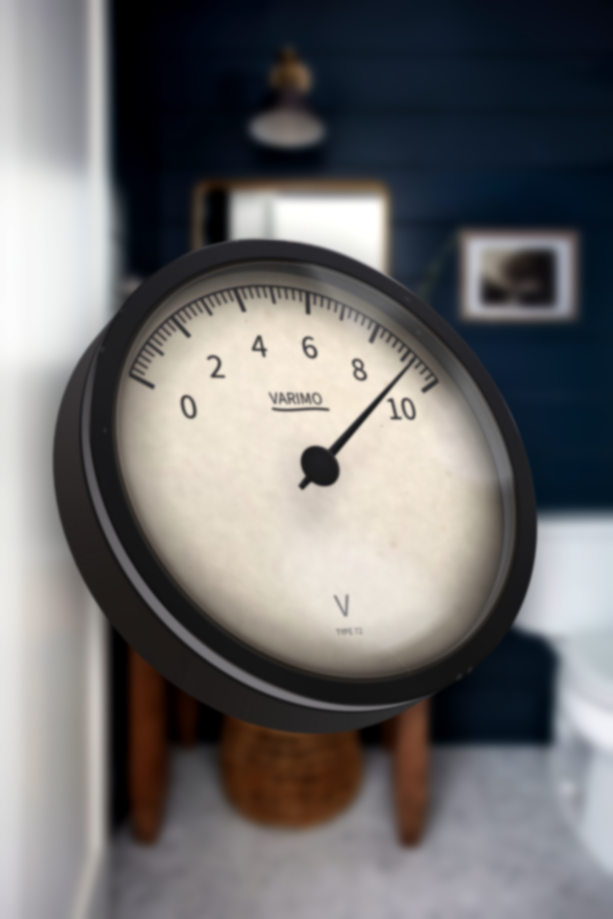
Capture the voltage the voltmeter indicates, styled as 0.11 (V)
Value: 9.2 (V)
